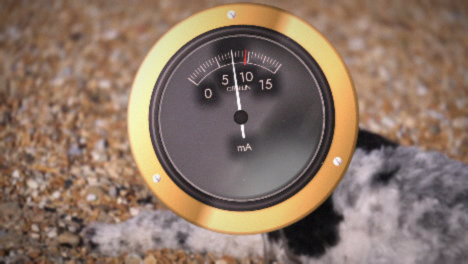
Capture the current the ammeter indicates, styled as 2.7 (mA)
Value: 7.5 (mA)
